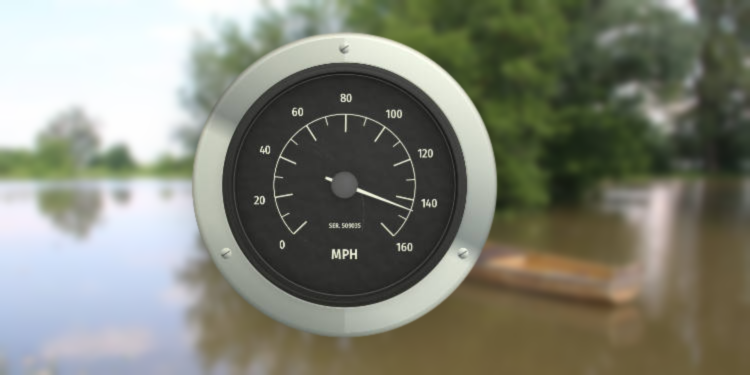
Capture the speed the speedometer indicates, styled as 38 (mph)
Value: 145 (mph)
